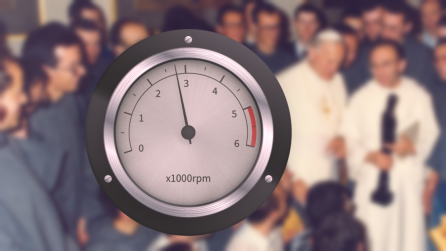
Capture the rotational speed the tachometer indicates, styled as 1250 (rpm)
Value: 2750 (rpm)
